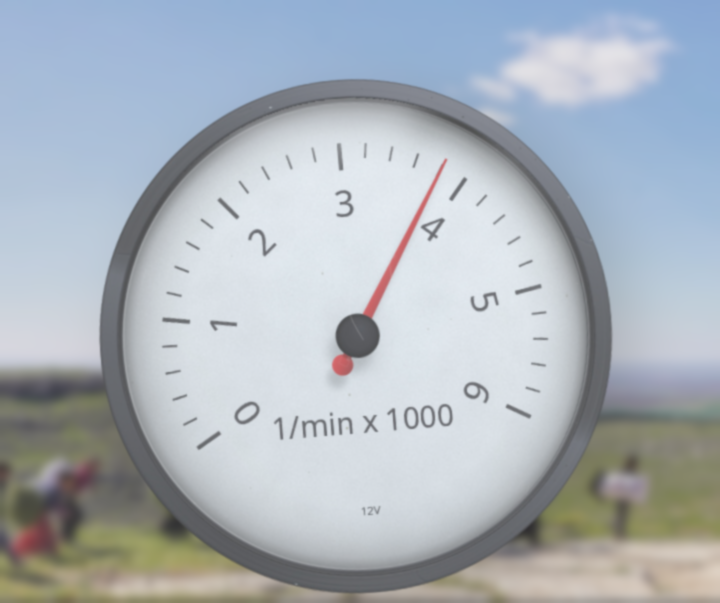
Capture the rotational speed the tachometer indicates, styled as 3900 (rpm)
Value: 3800 (rpm)
